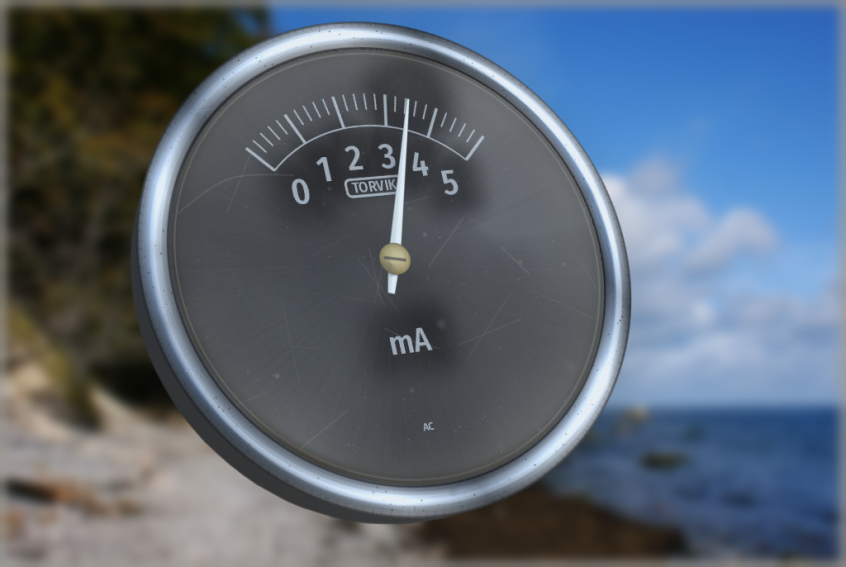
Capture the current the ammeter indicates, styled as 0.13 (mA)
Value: 3.4 (mA)
